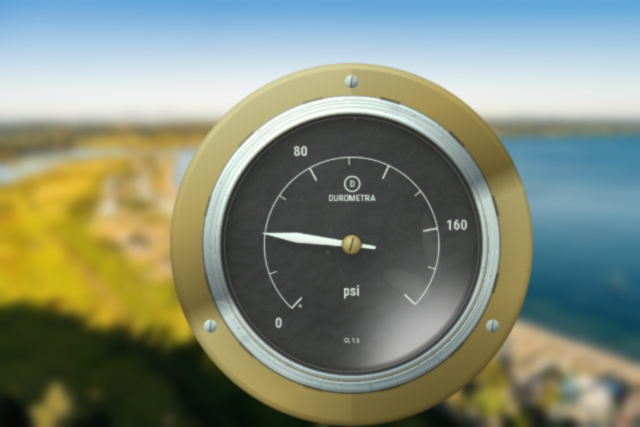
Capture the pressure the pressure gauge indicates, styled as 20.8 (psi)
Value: 40 (psi)
